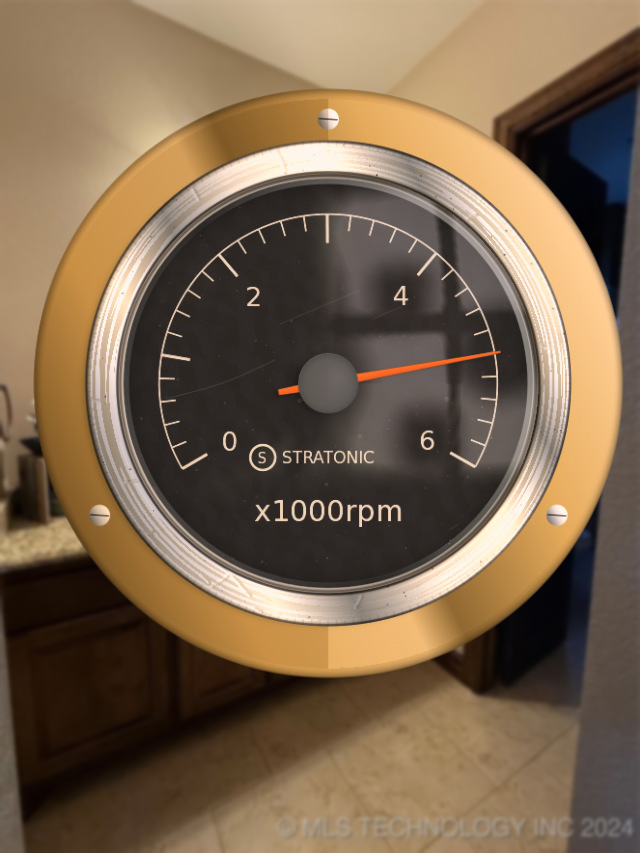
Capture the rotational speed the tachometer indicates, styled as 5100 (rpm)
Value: 5000 (rpm)
